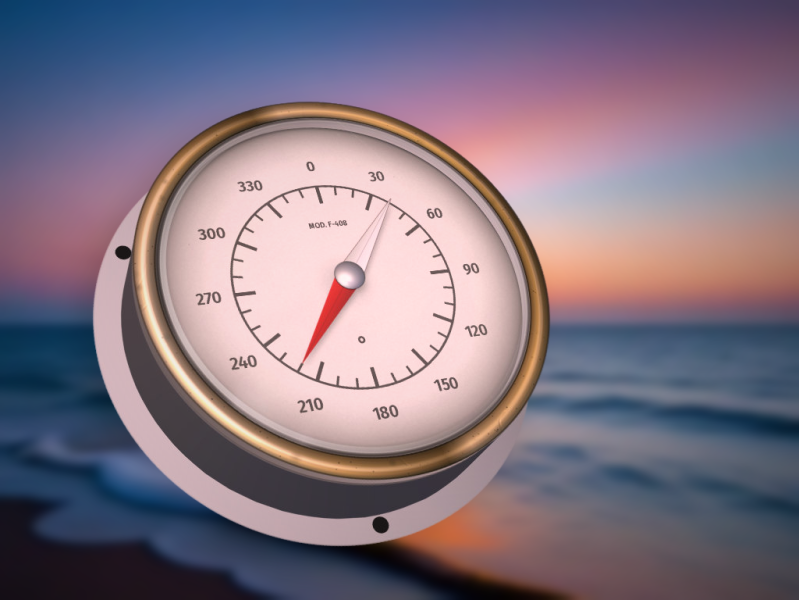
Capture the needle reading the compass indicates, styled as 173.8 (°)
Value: 220 (°)
